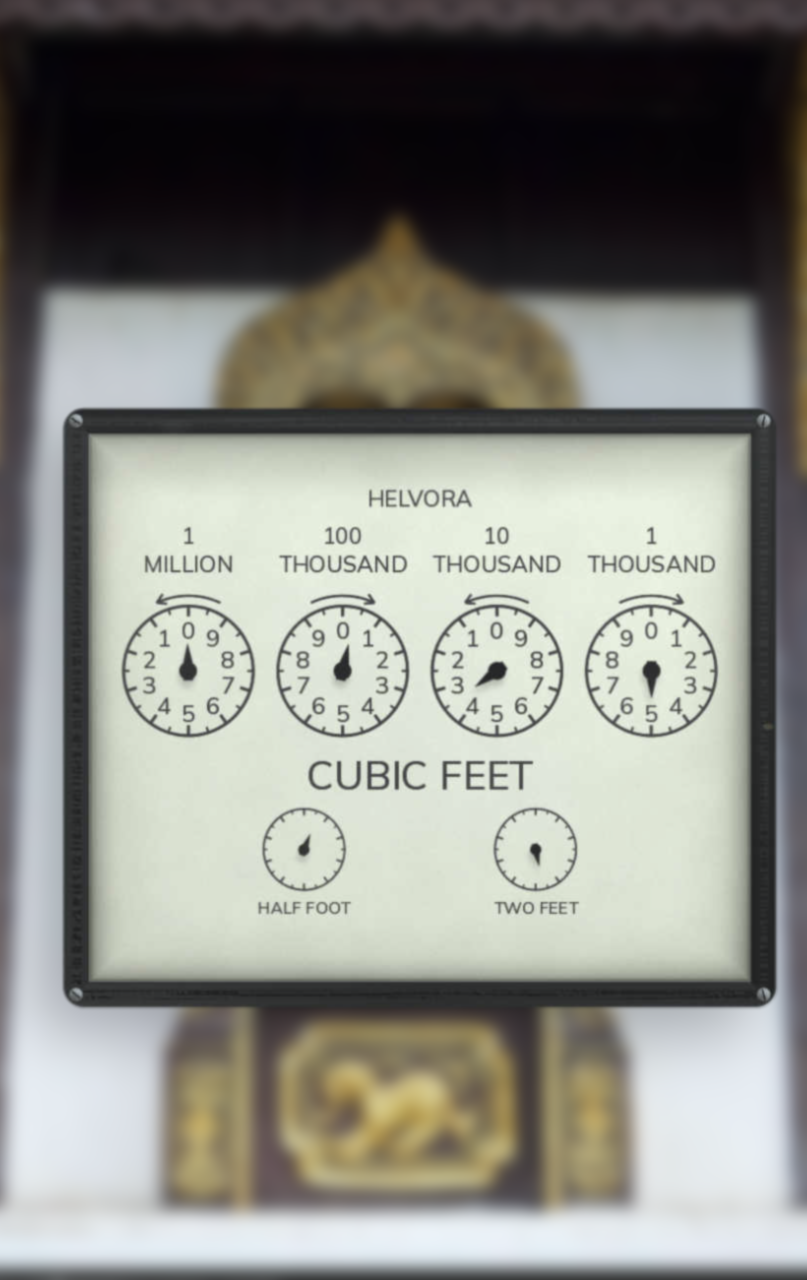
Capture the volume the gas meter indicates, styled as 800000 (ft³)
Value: 3500 (ft³)
